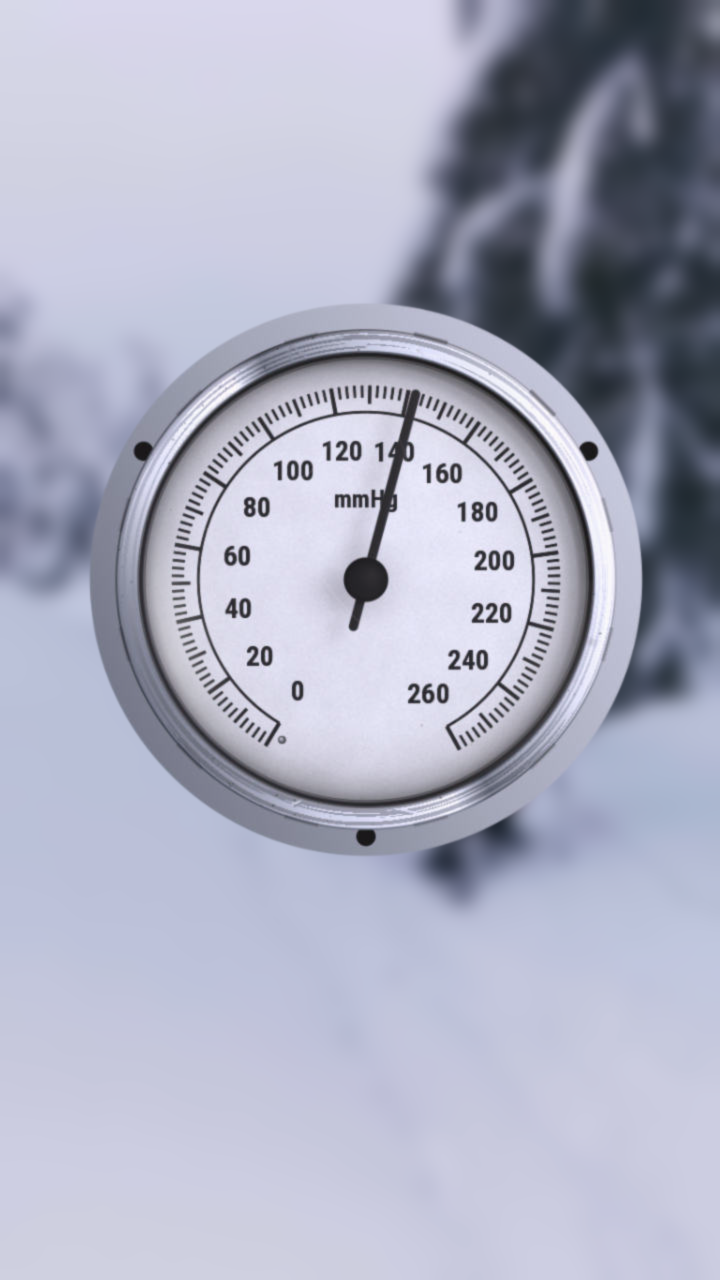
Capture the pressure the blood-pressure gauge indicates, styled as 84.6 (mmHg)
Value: 142 (mmHg)
